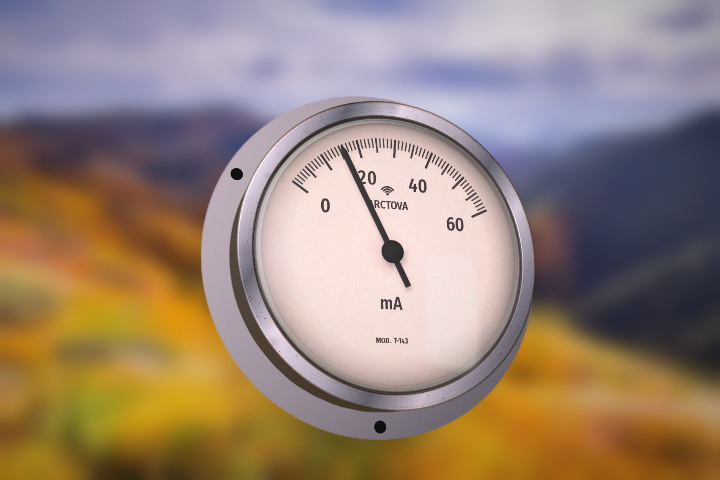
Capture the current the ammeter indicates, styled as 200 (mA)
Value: 15 (mA)
